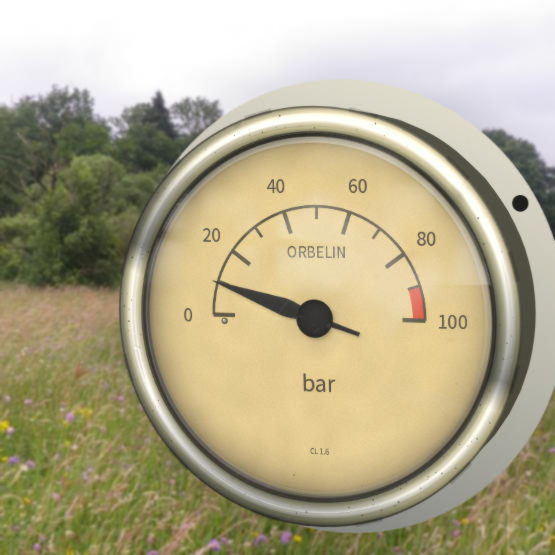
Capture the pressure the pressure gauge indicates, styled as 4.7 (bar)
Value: 10 (bar)
